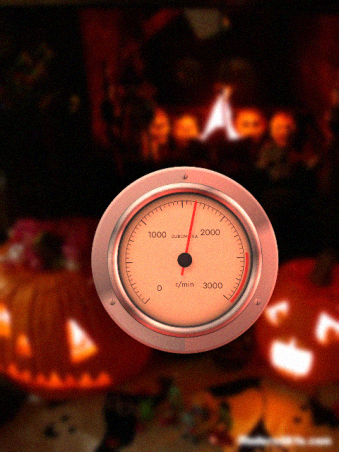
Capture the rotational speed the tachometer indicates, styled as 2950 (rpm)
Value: 1650 (rpm)
